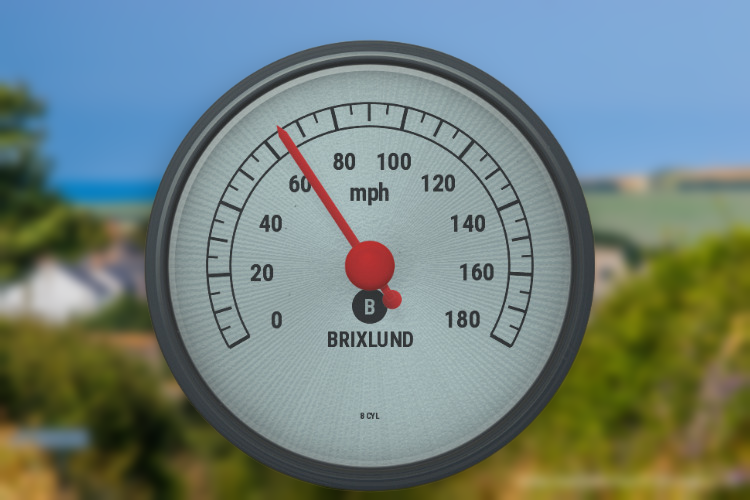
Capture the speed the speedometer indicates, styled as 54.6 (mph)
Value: 65 (mph)
